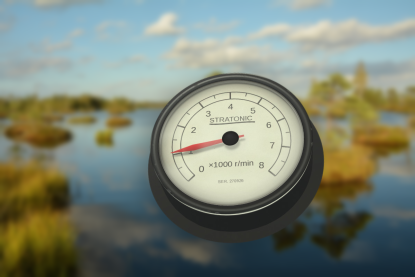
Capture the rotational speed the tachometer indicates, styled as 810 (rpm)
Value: 1000 (rpm)
